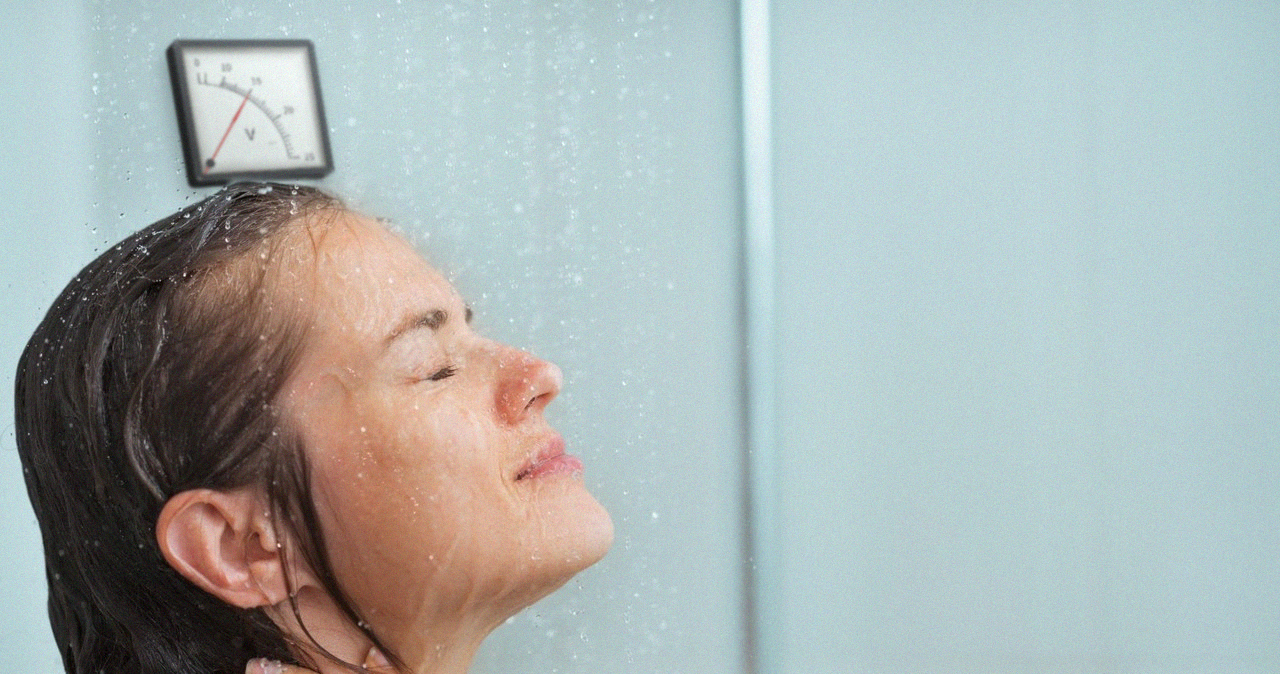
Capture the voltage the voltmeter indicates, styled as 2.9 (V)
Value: 15 (V)
